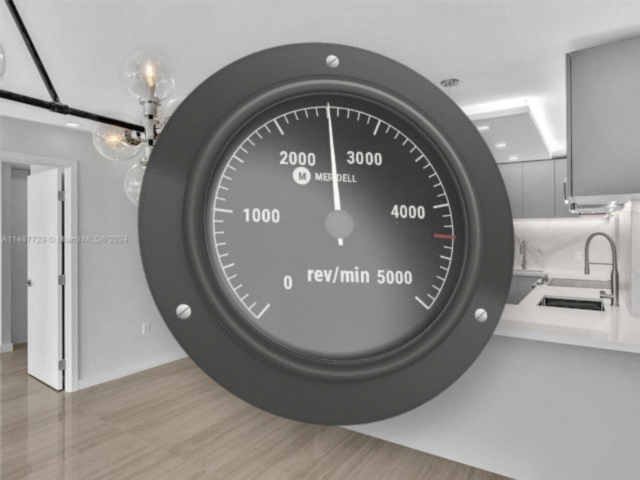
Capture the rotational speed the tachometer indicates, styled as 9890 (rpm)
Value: 2500 (rpm)
